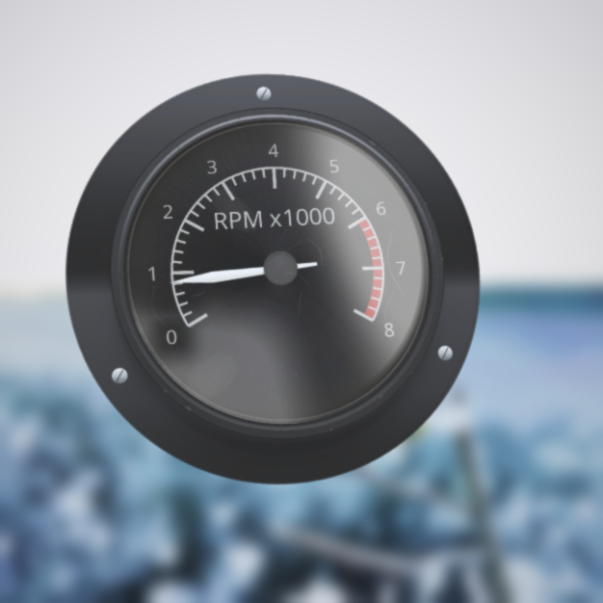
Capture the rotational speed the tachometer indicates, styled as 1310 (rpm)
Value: 800 (rpm)
